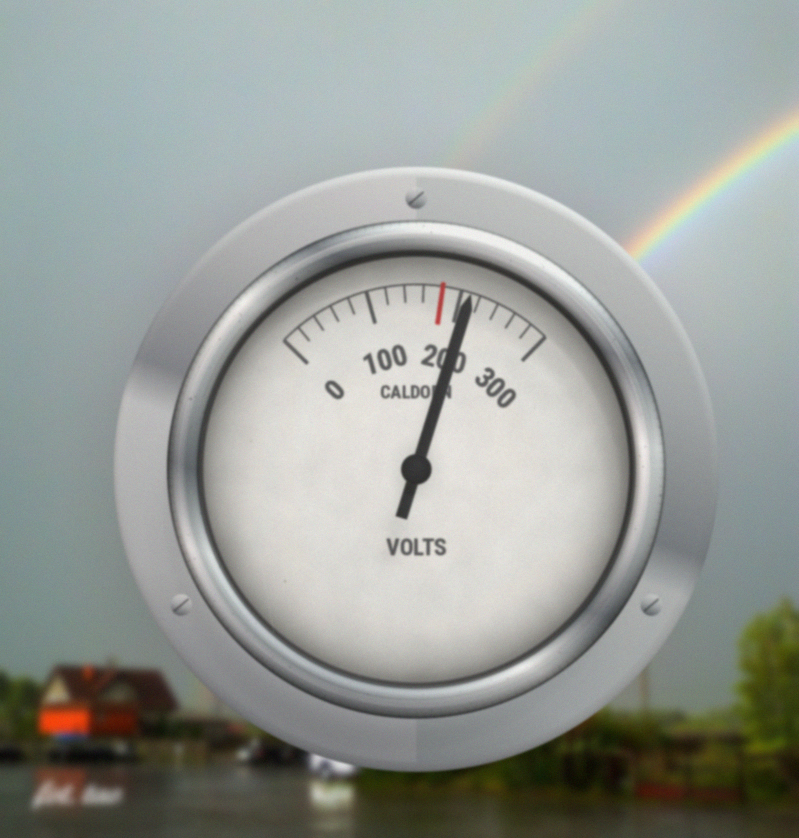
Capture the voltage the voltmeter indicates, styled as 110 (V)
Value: 210 (V)
